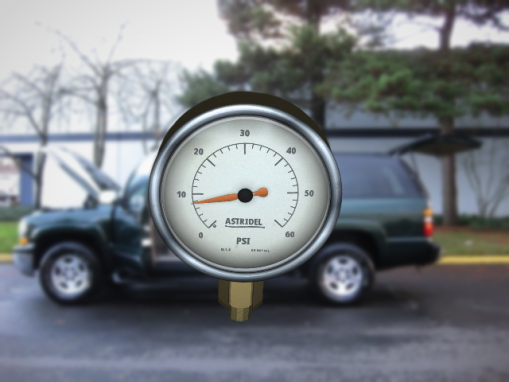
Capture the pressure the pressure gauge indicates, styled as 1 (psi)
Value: 8 (psi)
